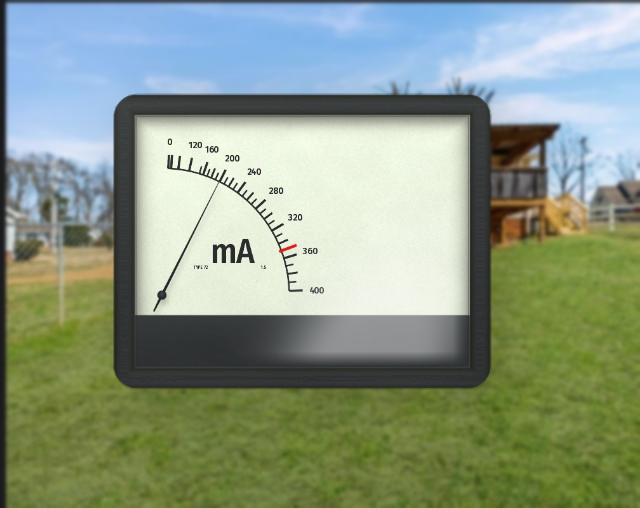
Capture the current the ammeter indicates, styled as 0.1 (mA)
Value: 200 (mA)
